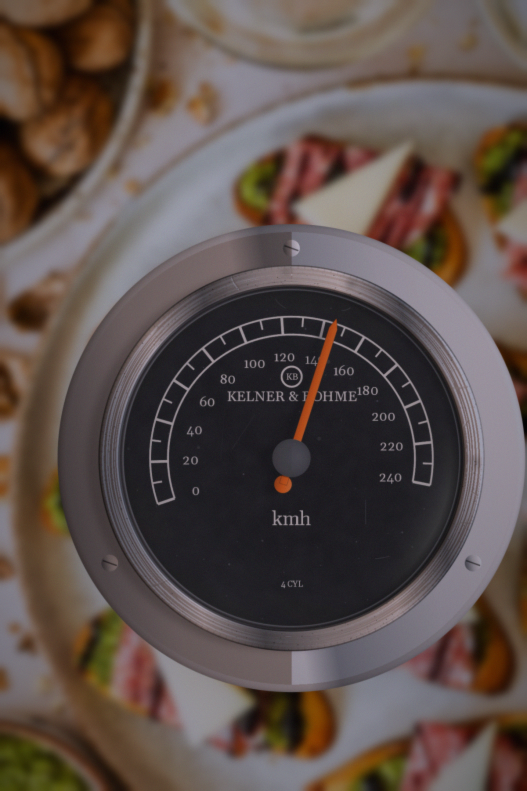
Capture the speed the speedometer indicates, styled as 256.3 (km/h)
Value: 145 (km/h)
